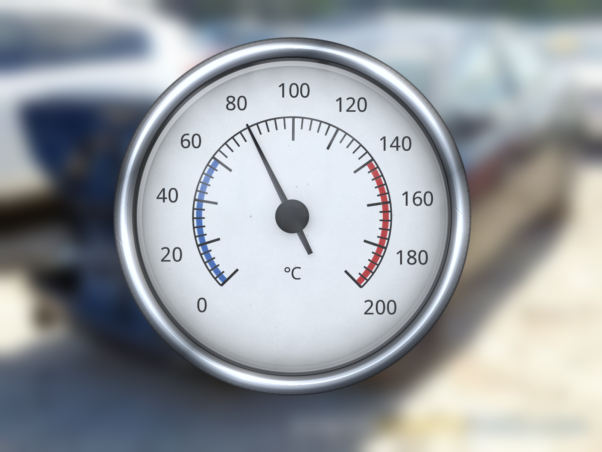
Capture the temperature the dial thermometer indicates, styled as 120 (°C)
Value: 80 (°C)
